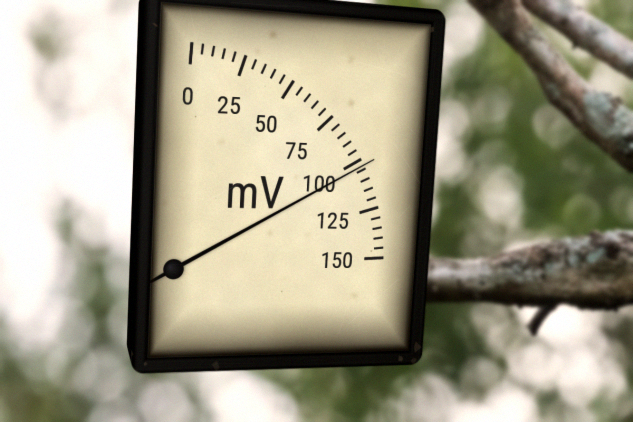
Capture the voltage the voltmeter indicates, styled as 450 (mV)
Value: 102.5 (mV)
